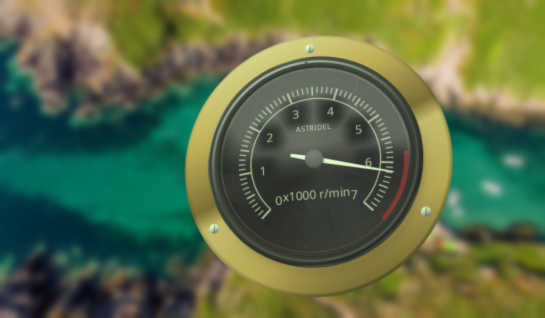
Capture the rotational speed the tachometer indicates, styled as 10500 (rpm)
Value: 6200 (rpm)
